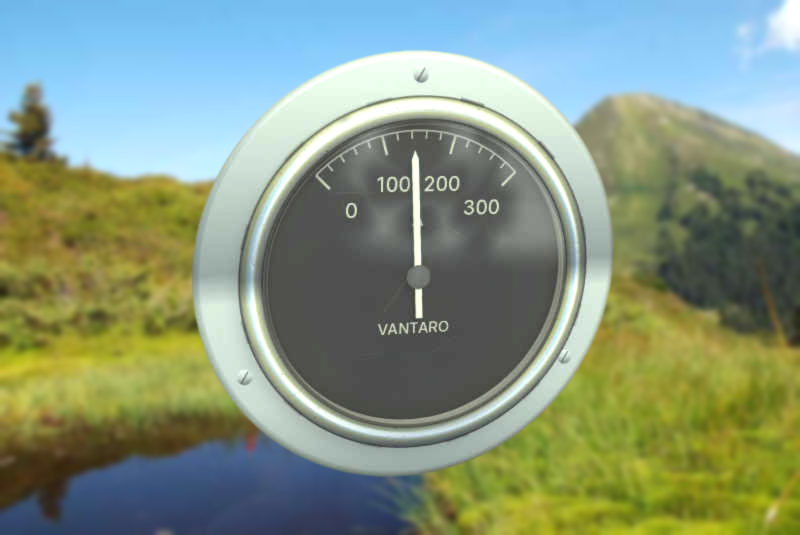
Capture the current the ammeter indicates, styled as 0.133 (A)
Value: 140 (A)
